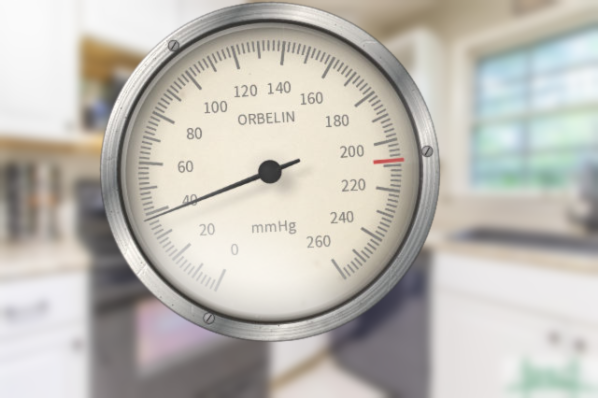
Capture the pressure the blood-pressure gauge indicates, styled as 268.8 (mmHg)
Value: 38 (mmHg)
